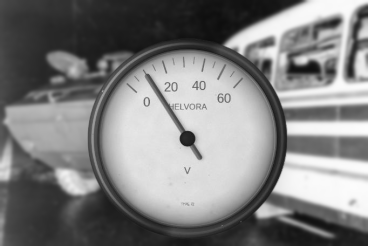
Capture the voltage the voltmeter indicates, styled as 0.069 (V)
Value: 10 (V)
